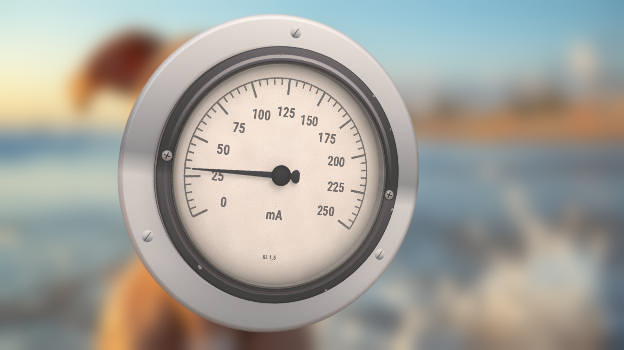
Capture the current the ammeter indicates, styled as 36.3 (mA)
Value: 30 (mA)
